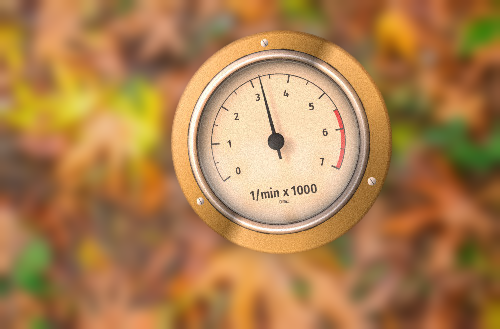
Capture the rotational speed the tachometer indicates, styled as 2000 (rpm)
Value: 3250 (rpm)
